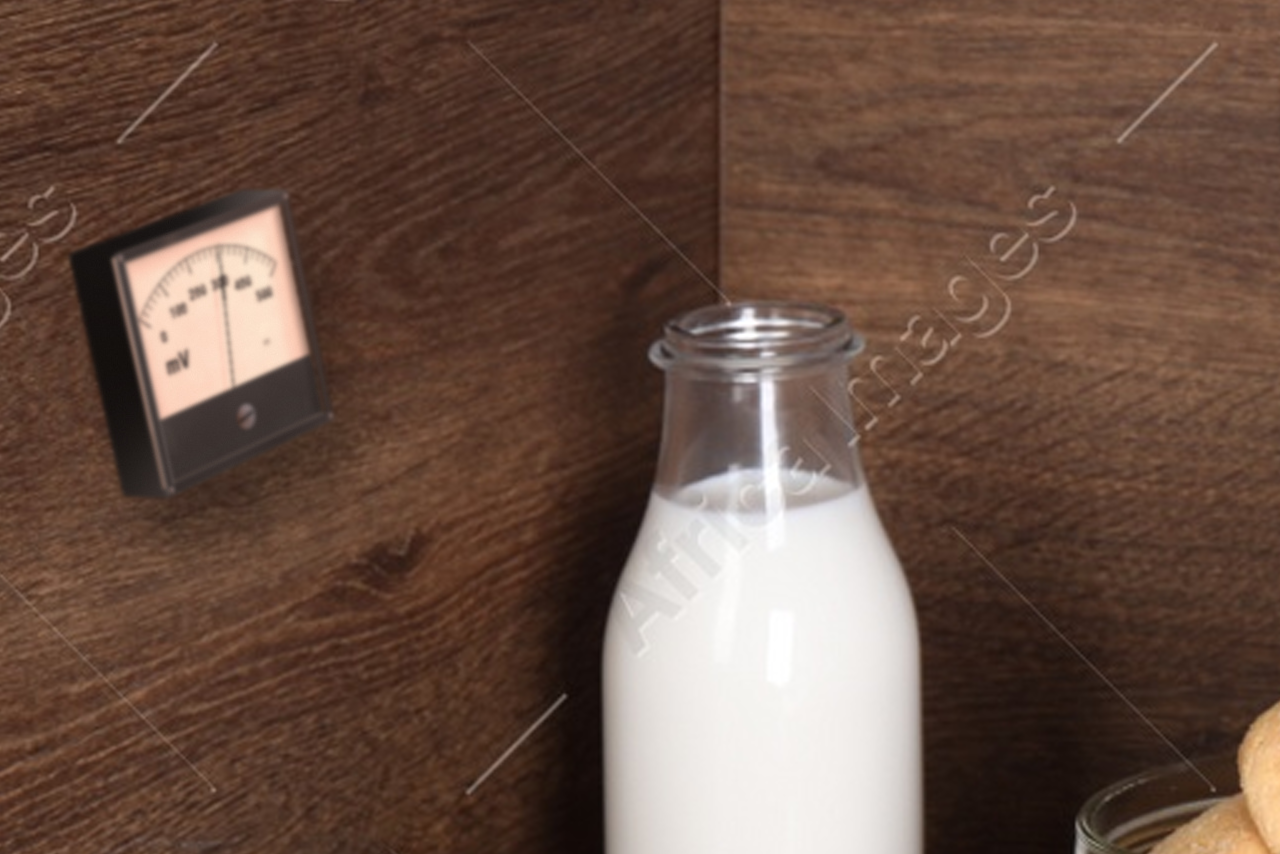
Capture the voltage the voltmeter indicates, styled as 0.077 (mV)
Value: 300 (mV)
